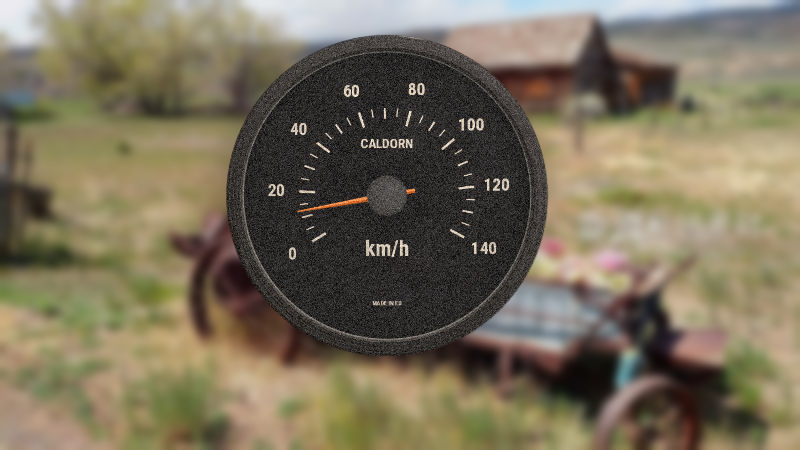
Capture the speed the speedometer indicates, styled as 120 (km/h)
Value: 12.5 (km/h)
